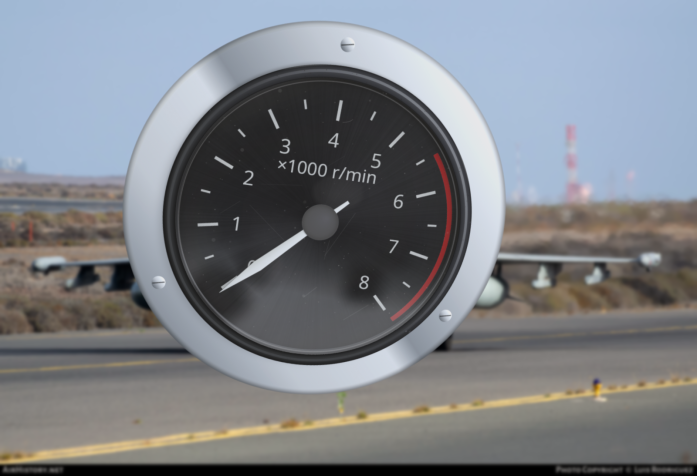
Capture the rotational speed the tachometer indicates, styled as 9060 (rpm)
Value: 0 (rpm)
